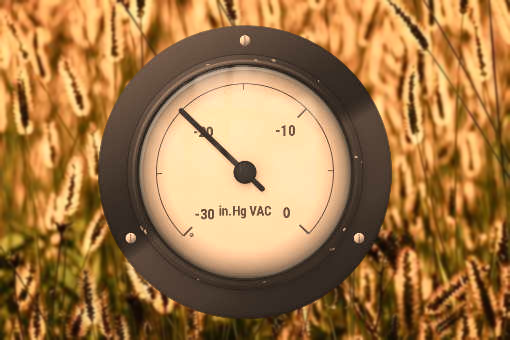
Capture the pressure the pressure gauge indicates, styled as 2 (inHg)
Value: -20 (inHg)
